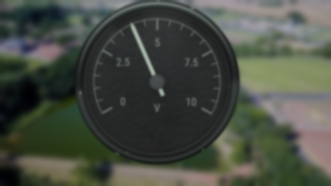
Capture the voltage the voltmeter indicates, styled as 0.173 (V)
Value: 4 (V)
